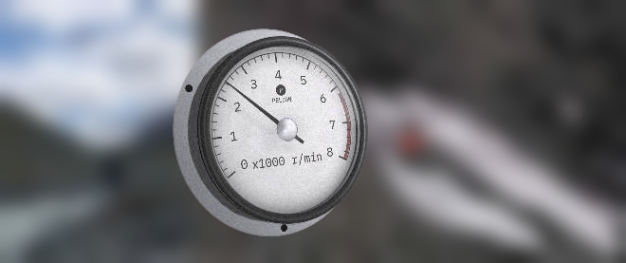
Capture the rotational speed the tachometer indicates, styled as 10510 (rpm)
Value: 2400 (rpm)
